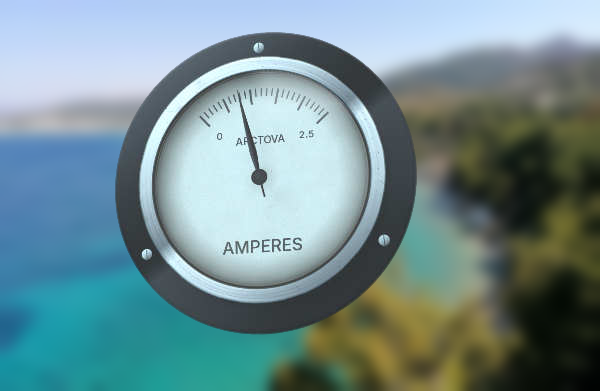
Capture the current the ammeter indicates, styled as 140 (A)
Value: 0.8 (A)
